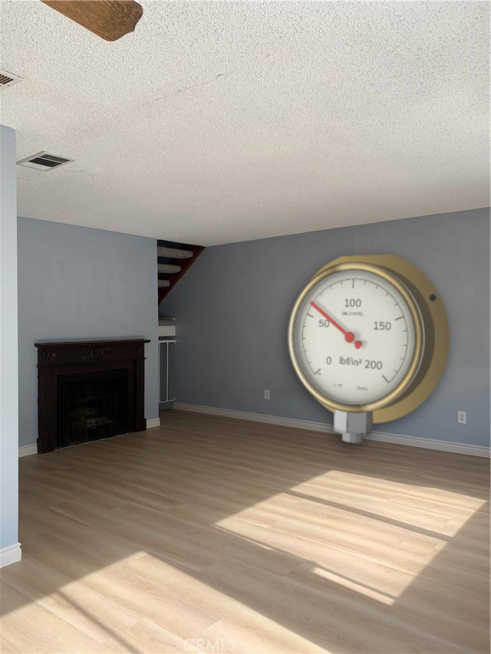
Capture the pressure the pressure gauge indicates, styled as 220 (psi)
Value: 60 (psi)
